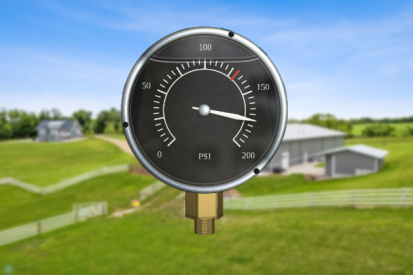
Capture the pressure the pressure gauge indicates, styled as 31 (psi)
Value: 175 (psi)
